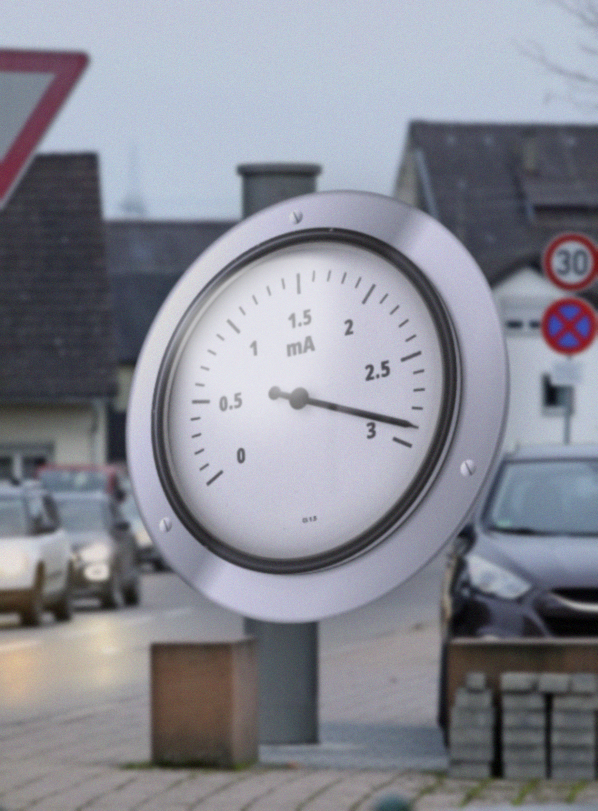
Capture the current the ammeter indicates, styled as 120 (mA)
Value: 2.9 (mA)
